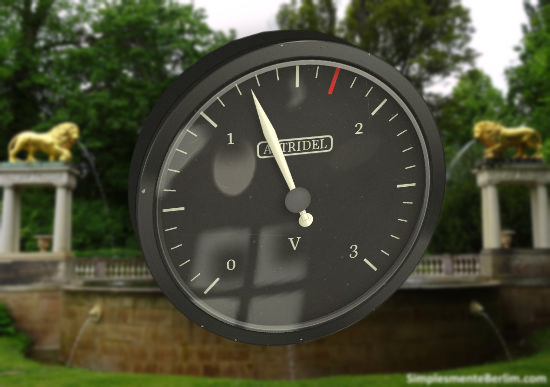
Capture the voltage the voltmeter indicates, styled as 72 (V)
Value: 1.25 (V)
